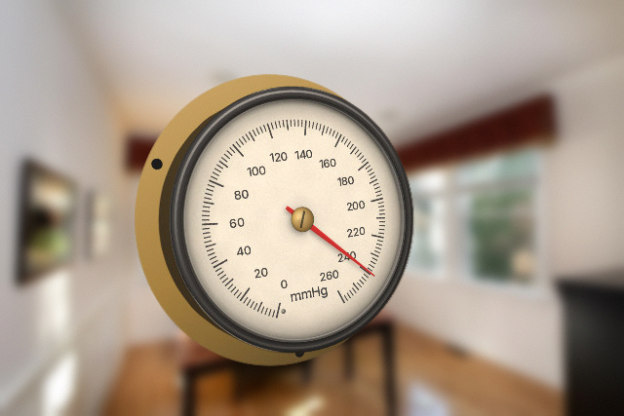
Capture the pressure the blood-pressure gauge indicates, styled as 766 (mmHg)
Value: 240 (mmHg)
